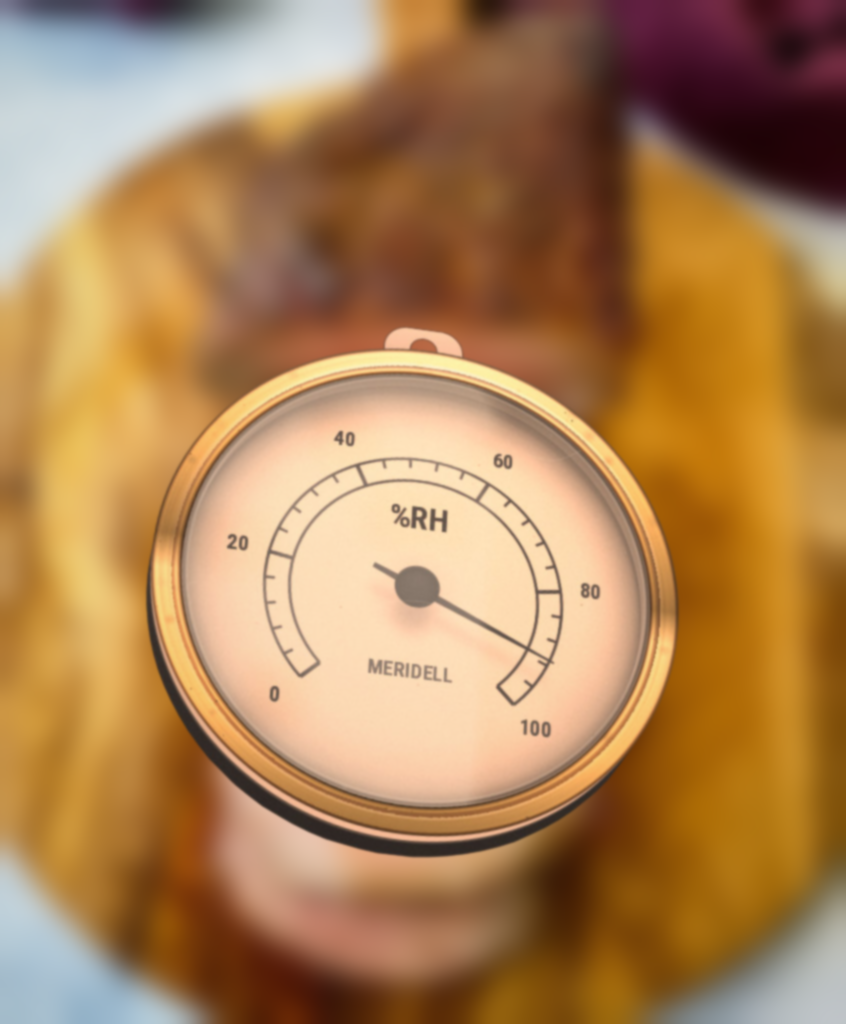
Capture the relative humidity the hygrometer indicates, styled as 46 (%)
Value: 92 (%)
